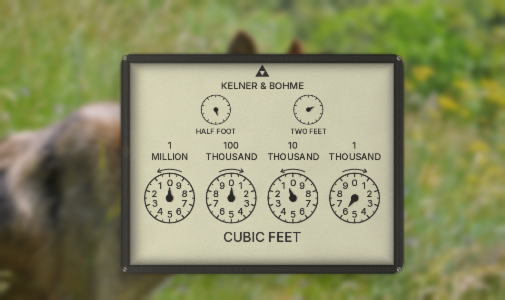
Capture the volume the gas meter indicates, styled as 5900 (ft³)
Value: 600 (ft³)
